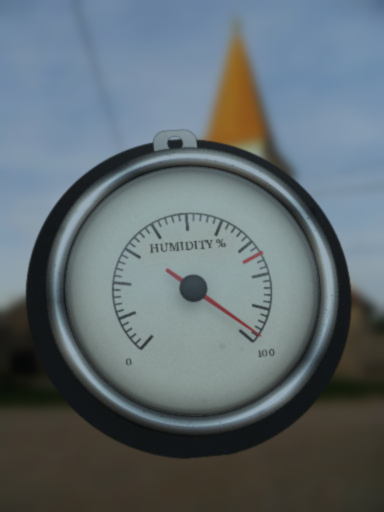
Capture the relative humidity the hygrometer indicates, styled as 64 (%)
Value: 98 (%)
